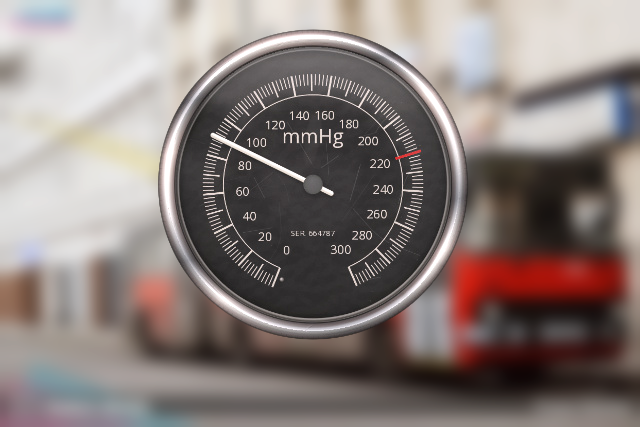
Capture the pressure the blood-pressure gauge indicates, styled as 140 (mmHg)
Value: 90 (mmHg)
